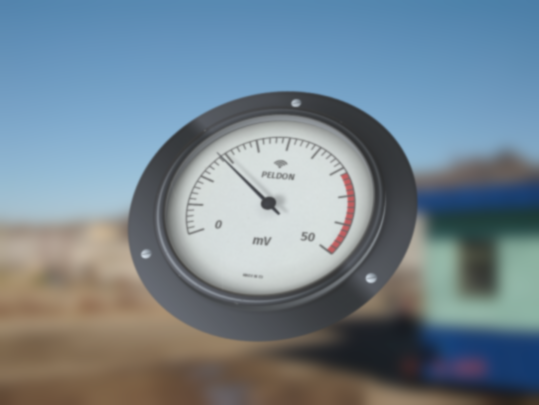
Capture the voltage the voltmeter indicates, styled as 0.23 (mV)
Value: 14 (mV)
